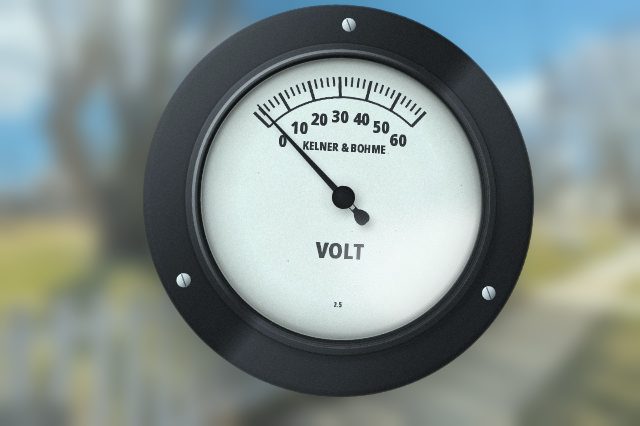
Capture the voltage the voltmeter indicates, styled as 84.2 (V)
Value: 2 (V)
